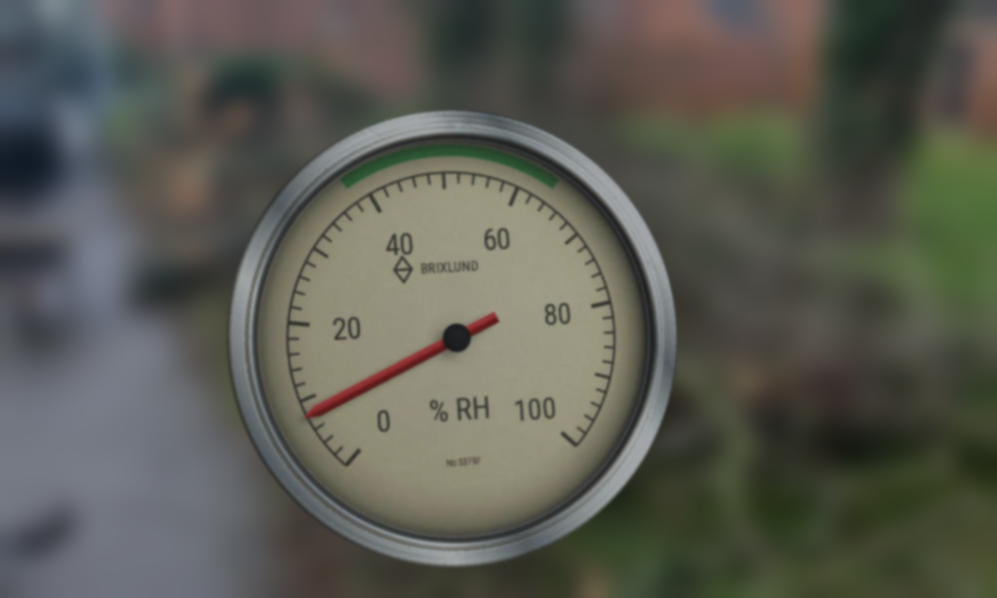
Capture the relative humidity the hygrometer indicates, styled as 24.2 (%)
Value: 8 (%)
